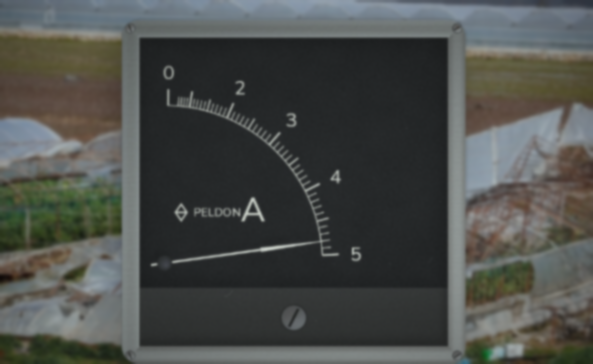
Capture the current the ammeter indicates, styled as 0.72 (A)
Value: 4.8 (A)
